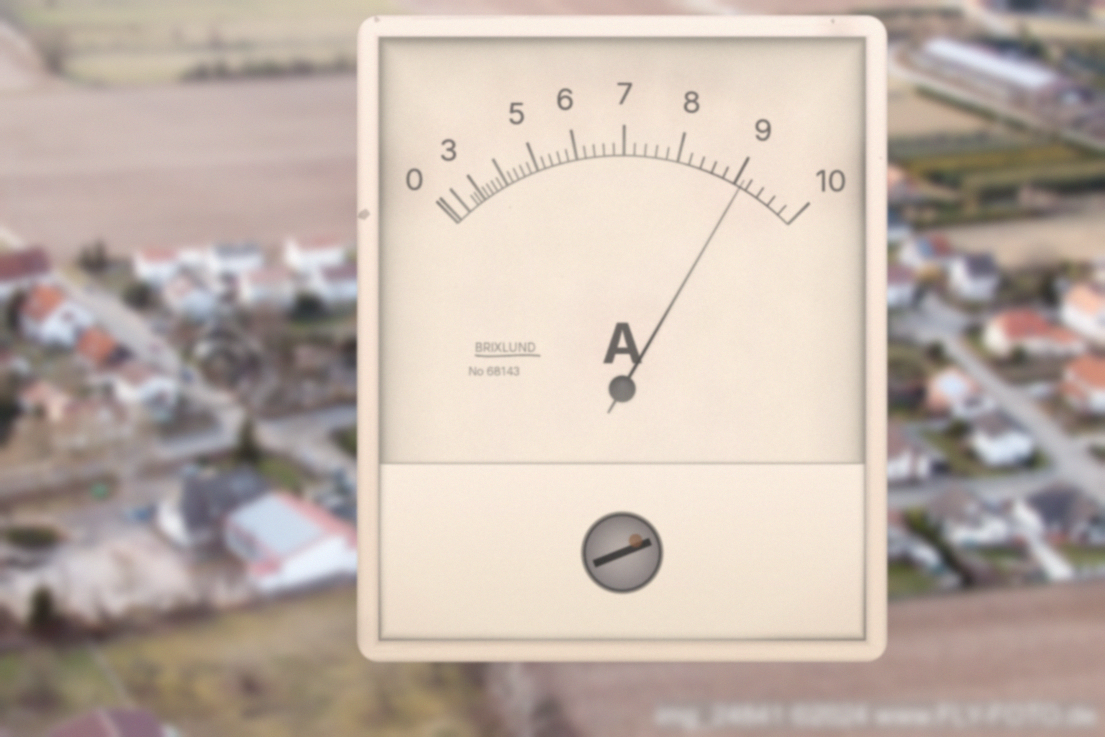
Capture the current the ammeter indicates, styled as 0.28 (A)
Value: 9.1 (A)
